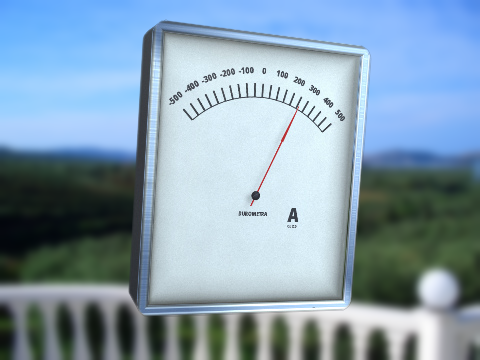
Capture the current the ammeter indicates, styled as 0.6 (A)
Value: 250 (A)
